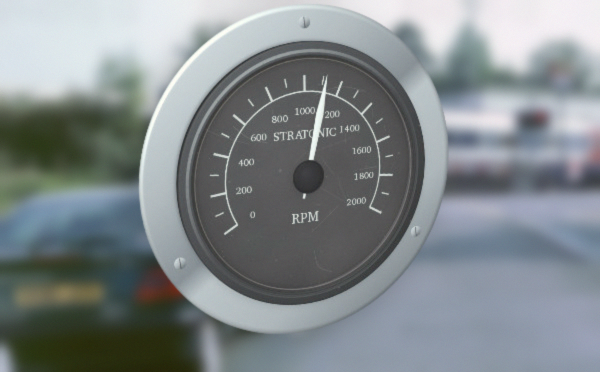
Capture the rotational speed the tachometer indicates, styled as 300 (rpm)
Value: 1100 (rpm)
